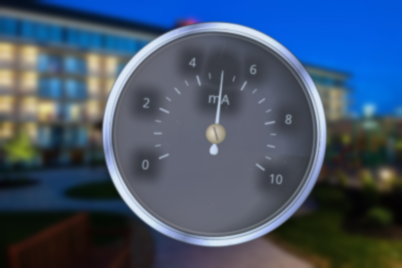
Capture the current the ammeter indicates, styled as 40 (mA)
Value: 5 (mA)
